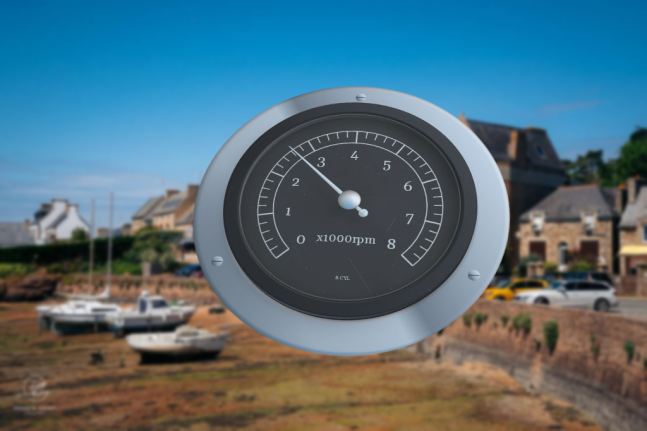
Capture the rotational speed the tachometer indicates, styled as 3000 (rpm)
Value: 2600 (rpm)
